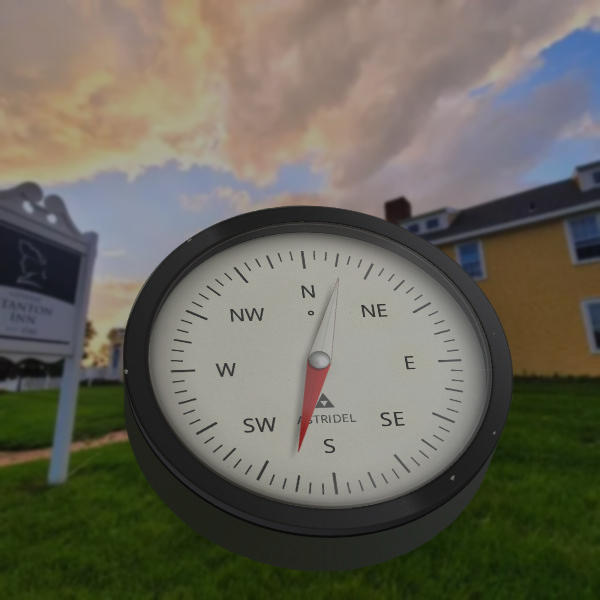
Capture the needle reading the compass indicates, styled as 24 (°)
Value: 197.5 (°)
